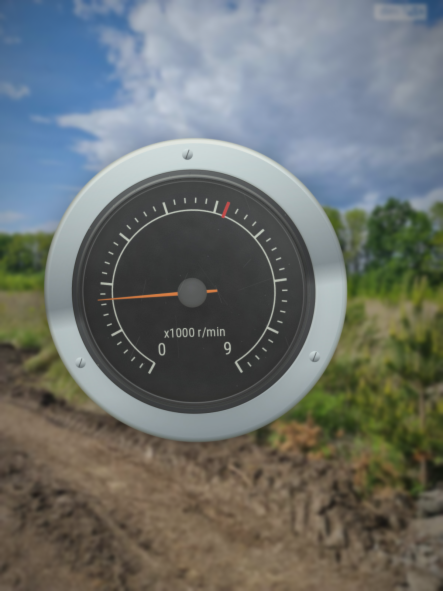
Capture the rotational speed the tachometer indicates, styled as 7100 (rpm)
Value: 1700 (rpm)
